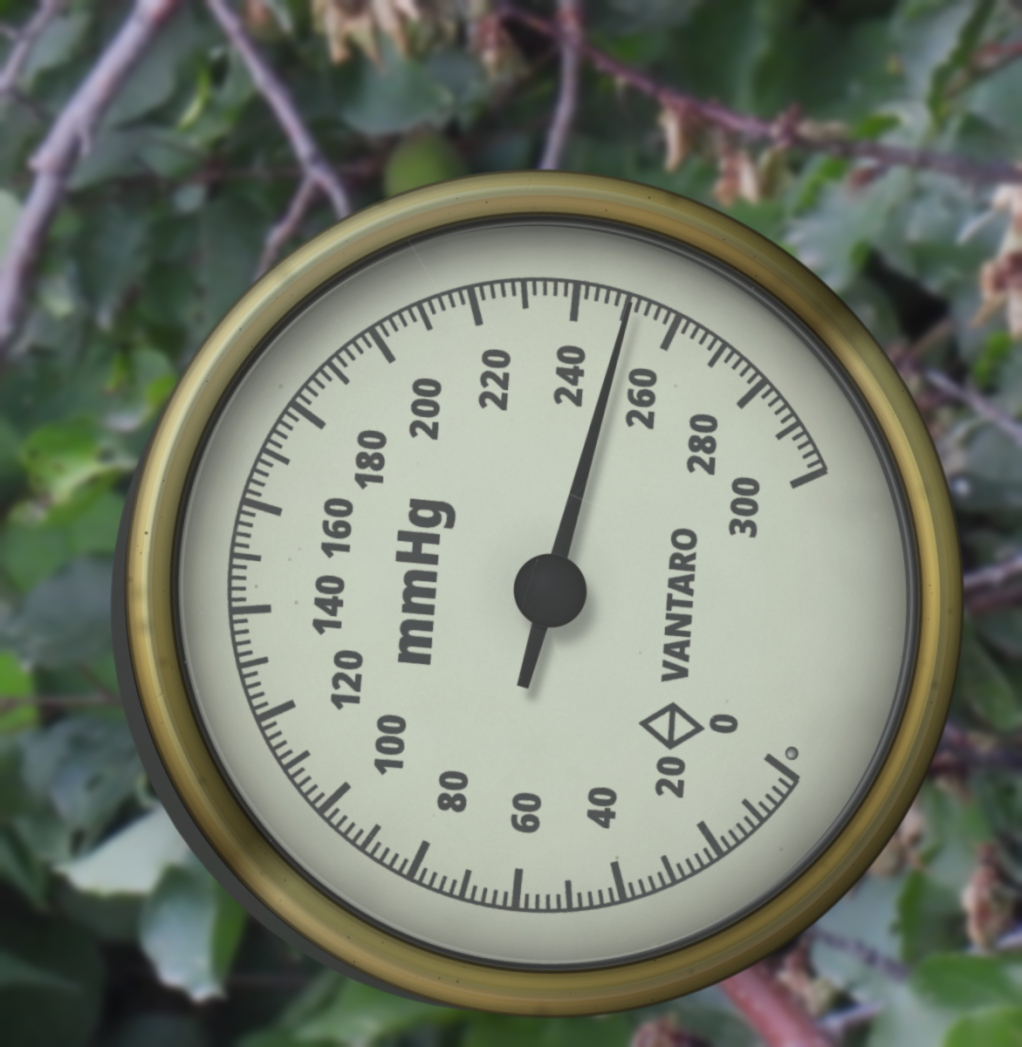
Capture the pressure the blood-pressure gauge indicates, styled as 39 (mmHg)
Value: 250 (mmHg)
